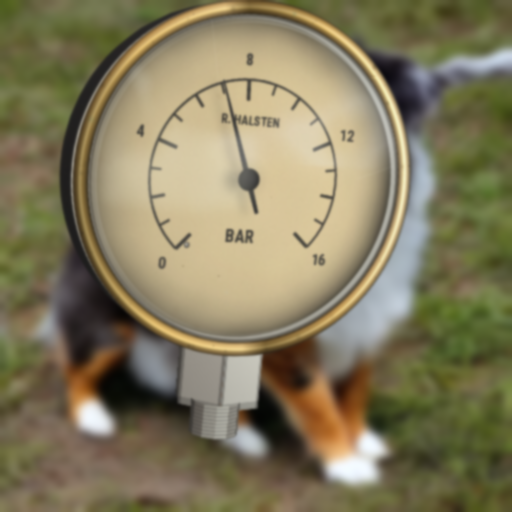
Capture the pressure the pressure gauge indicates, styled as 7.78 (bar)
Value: 7 (bar)
